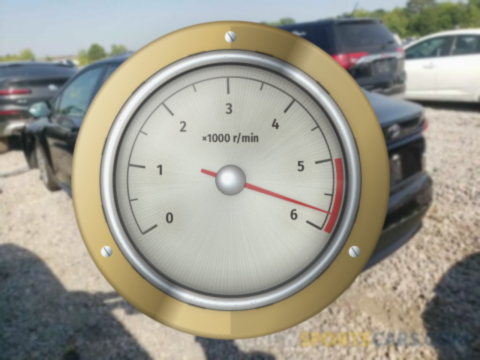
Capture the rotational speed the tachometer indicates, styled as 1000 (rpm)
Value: 5750 (rpm)
